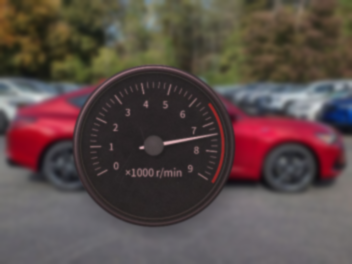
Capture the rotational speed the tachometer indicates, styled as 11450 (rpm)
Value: 7400 (rpm)
